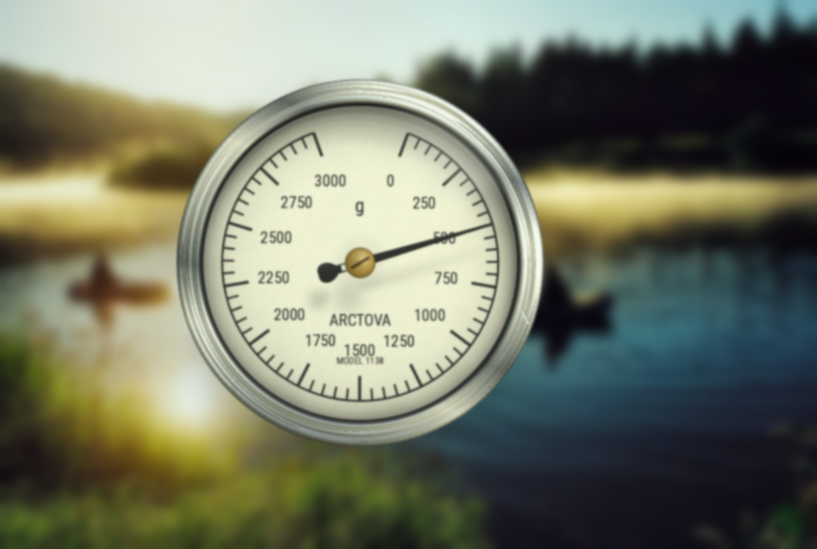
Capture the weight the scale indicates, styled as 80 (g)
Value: 500 (g)
